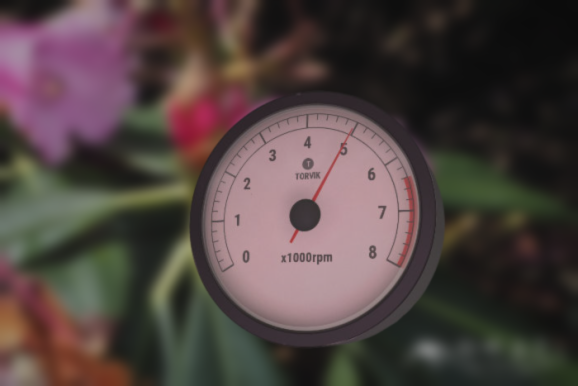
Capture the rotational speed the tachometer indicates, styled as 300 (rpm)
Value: 5000 (rpm)
